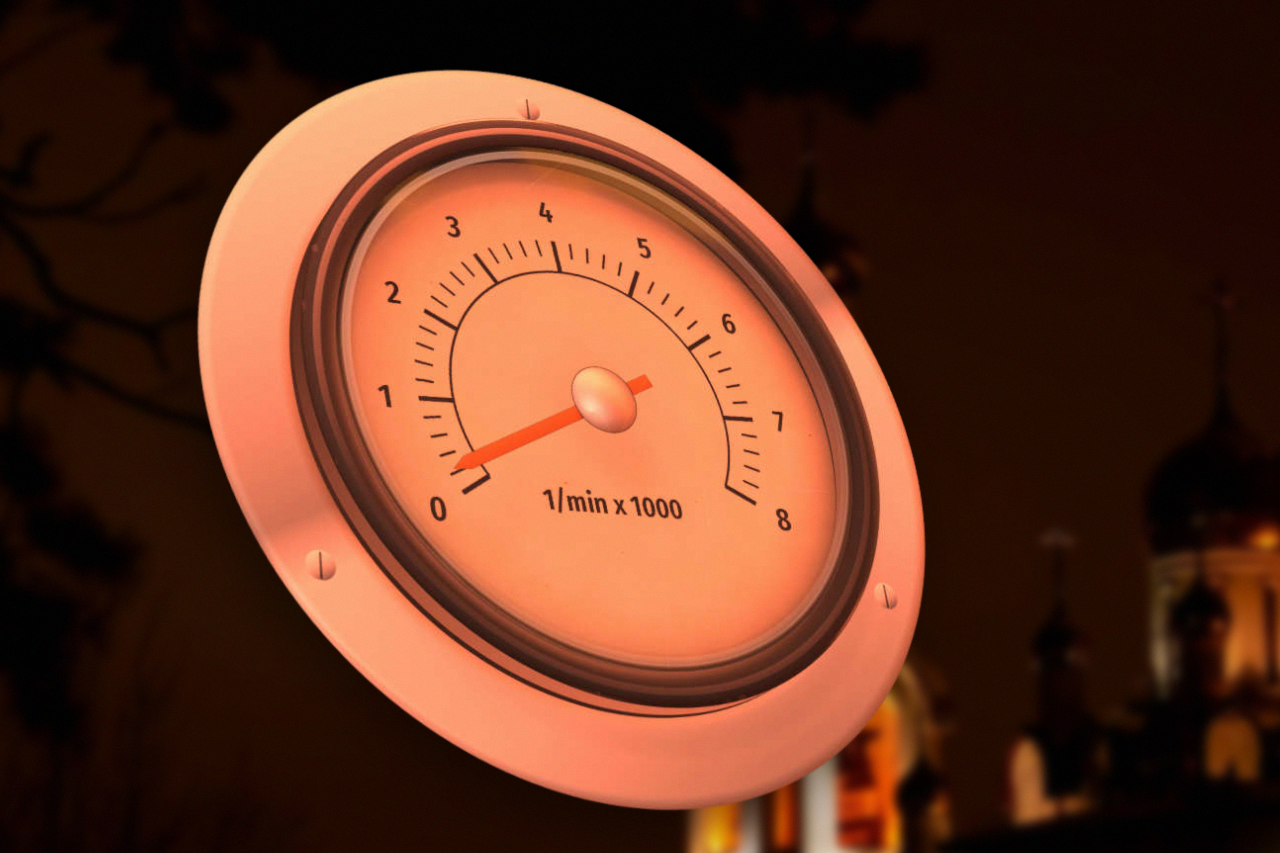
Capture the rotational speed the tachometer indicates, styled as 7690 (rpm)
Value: 200 (rpm)
